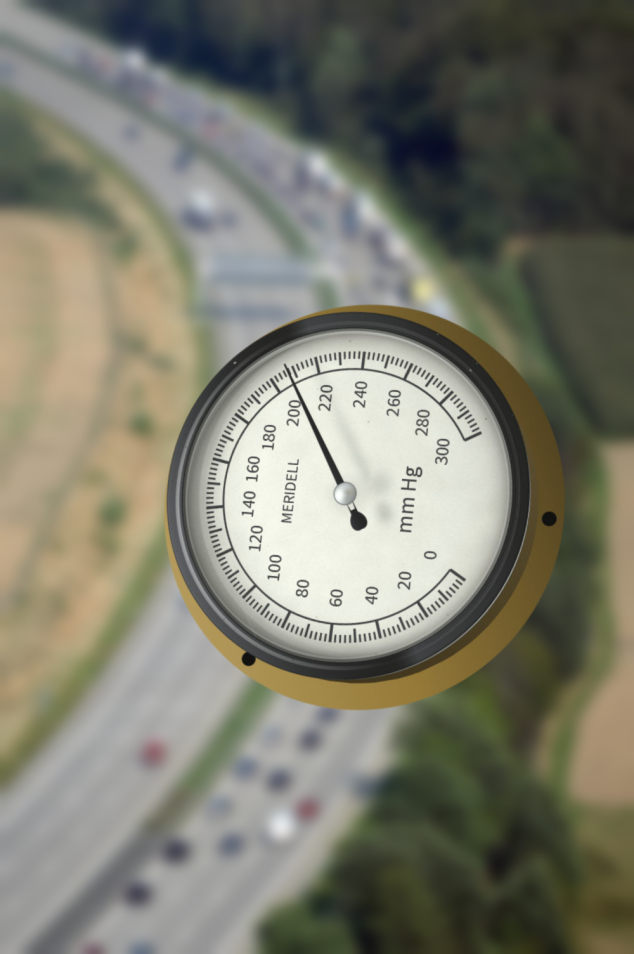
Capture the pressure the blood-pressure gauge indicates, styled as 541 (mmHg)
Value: 208 (mmHg)
